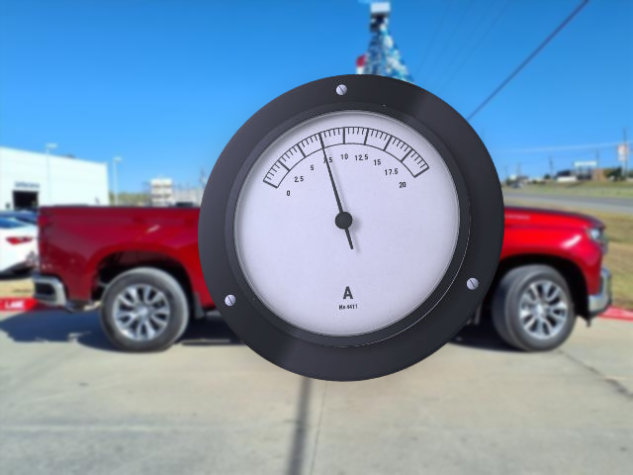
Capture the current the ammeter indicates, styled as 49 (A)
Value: 7.5 (A)
